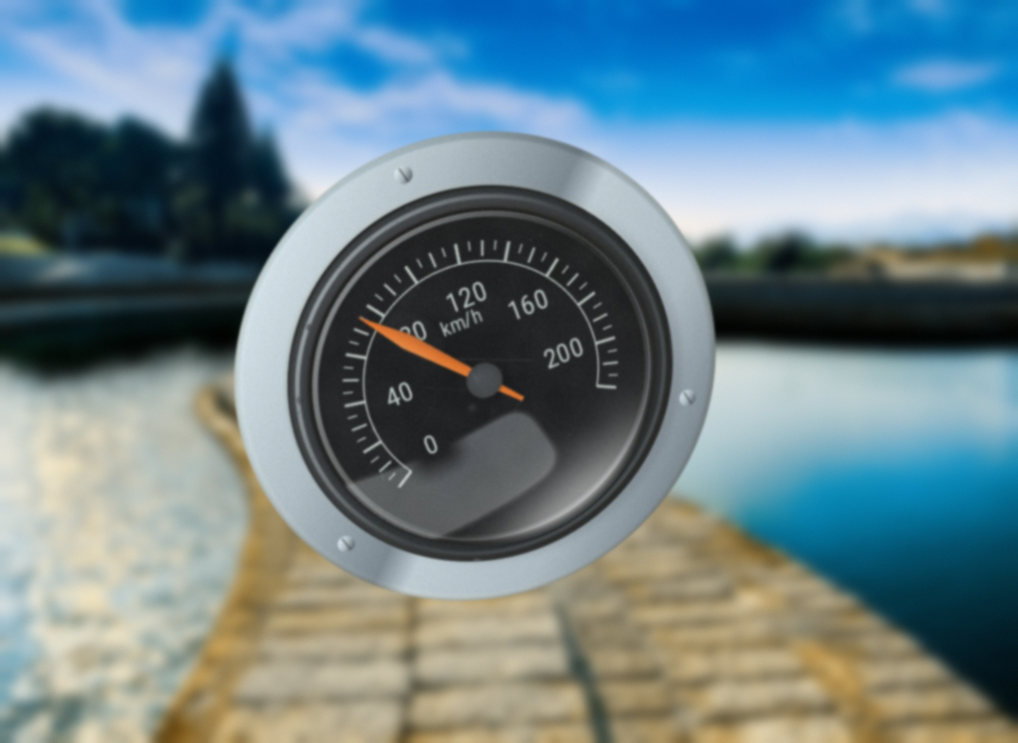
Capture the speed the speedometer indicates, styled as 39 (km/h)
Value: 75 (km/h)
